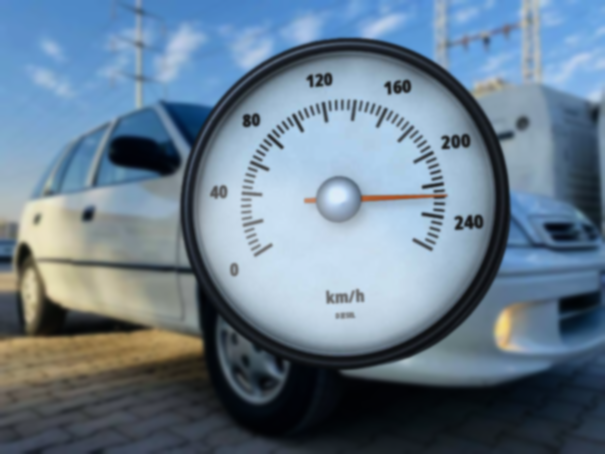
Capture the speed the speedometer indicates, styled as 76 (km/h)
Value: 228 (km/h)
